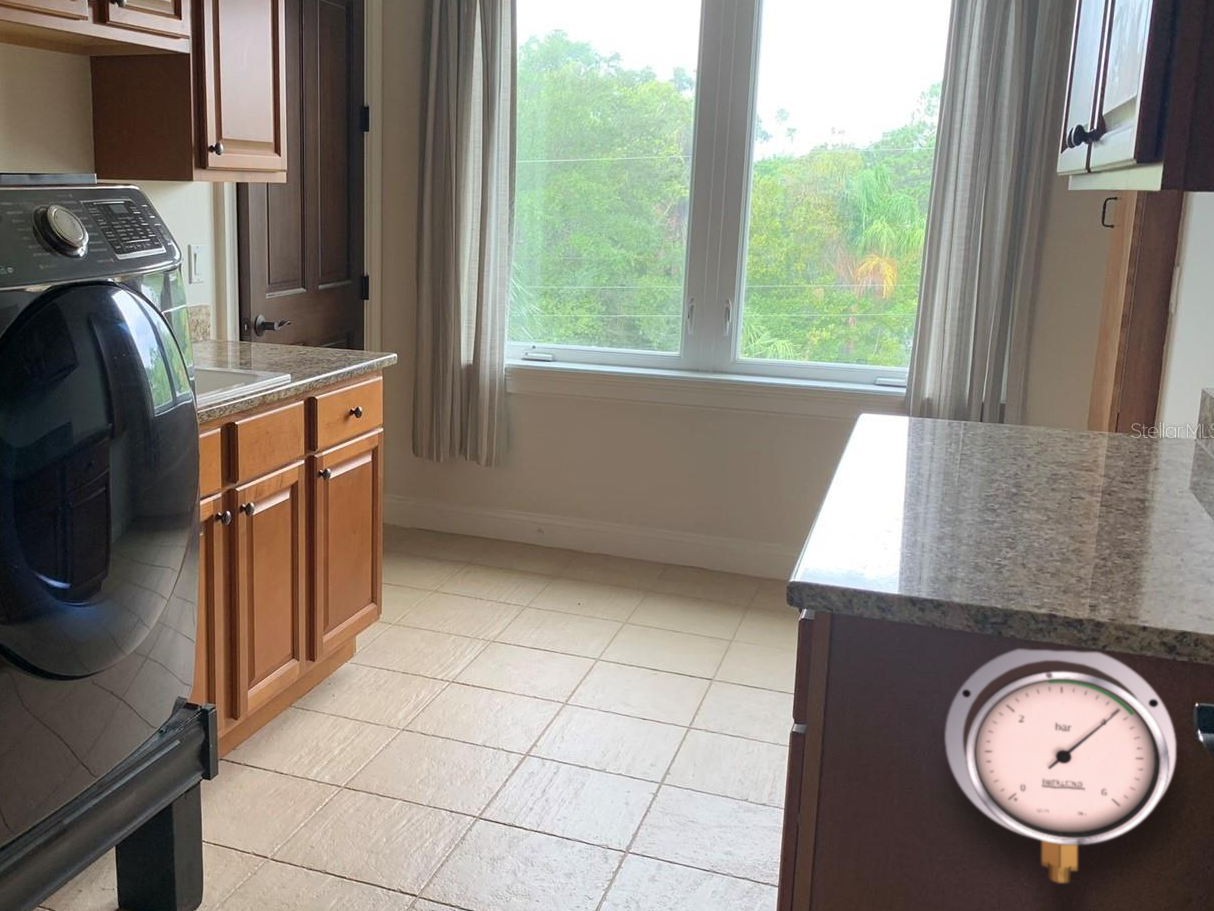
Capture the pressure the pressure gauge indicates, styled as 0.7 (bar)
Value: 4 (bar)
